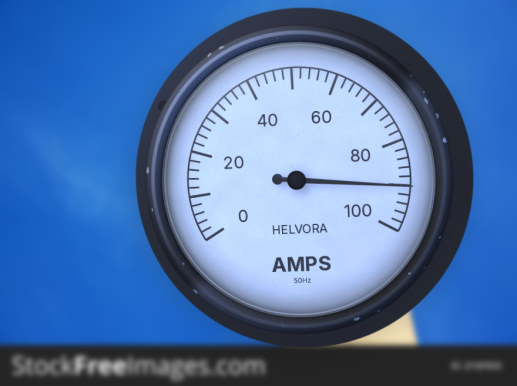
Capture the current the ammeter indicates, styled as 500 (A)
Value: 90 (A)
